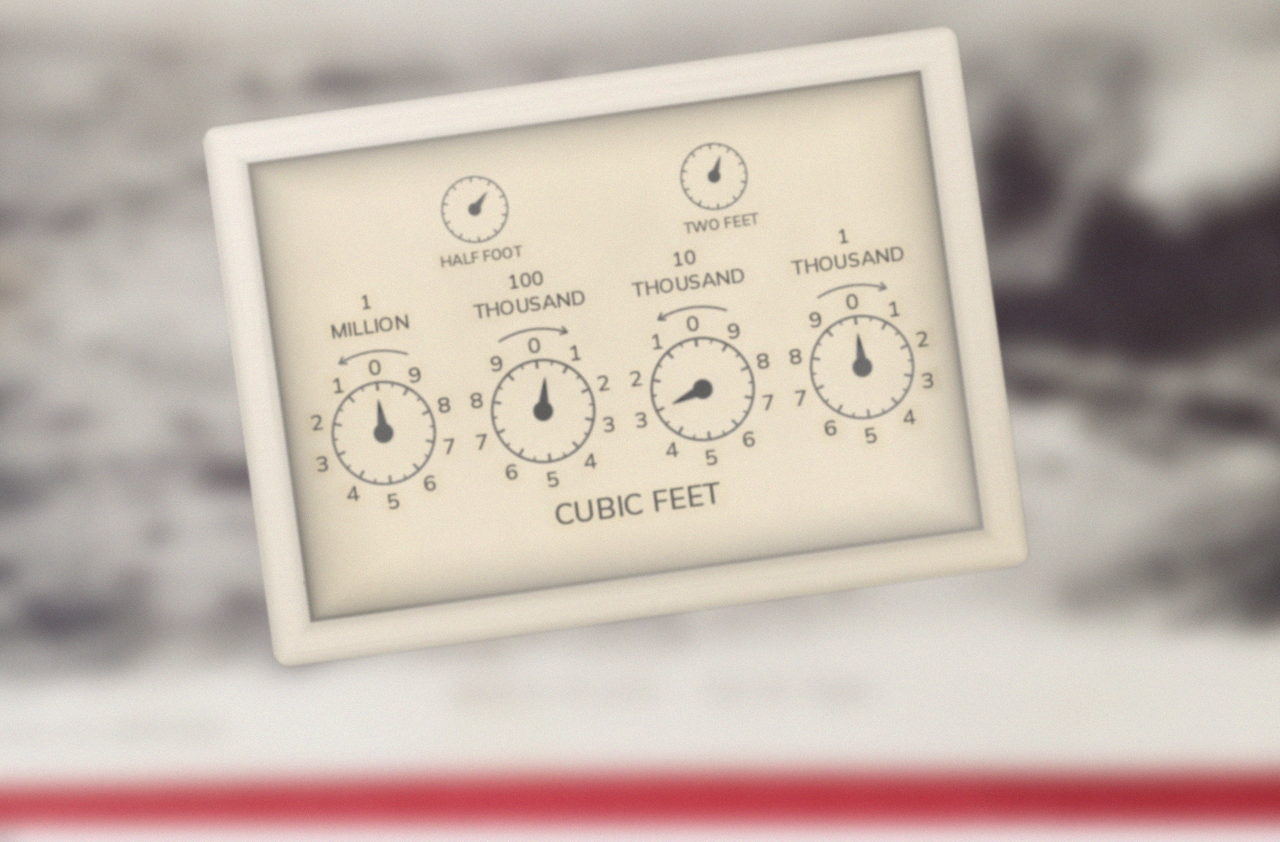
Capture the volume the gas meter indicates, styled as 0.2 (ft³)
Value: 3000 (ft³)
